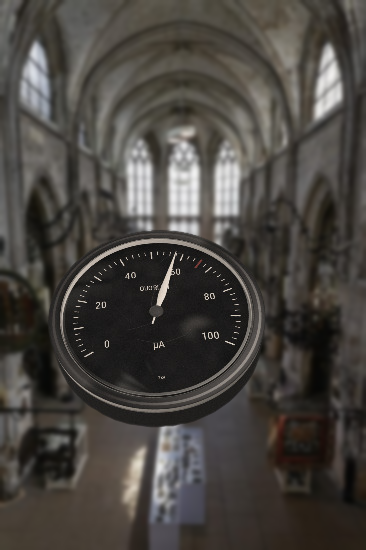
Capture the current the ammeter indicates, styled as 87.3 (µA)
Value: 58 (µA)
